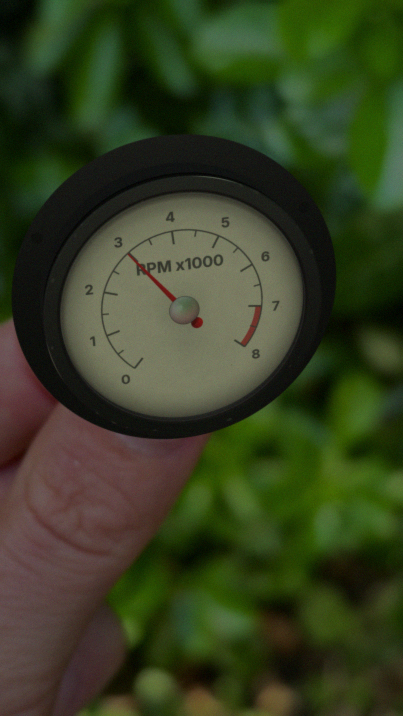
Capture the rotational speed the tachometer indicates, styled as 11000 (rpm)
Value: 3000 (rpm)
